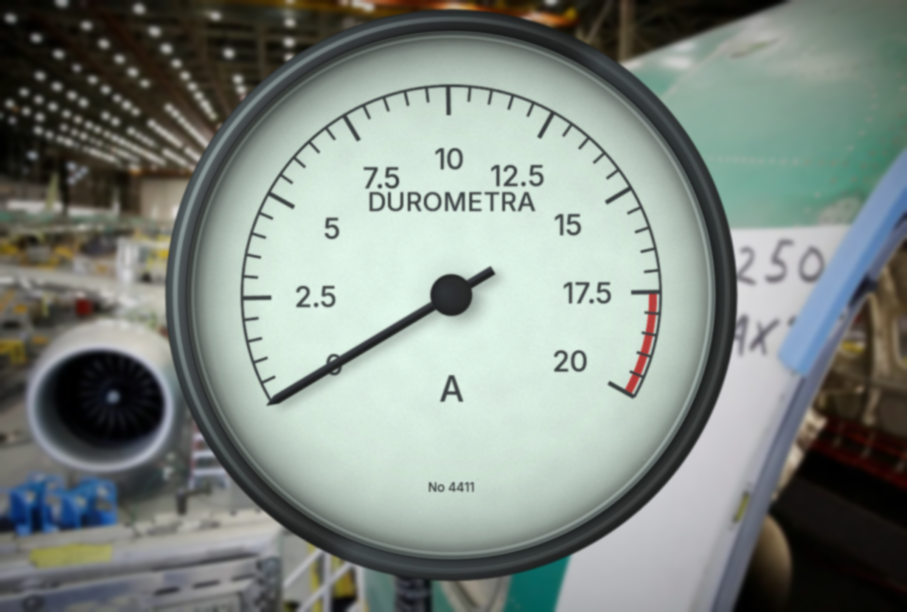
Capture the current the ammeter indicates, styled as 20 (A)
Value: 0 (A)
